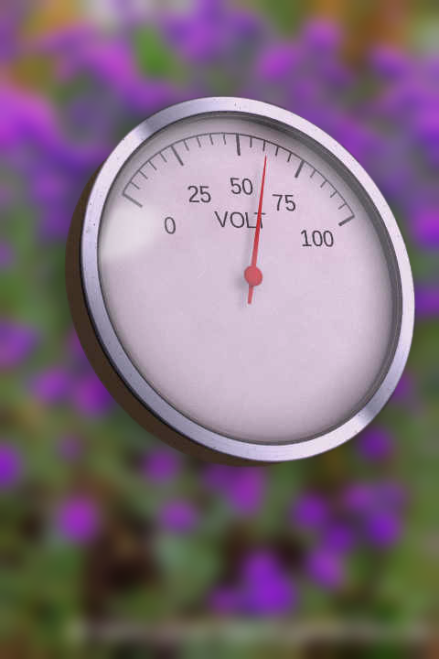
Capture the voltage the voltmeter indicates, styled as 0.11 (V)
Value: 60 (V)
